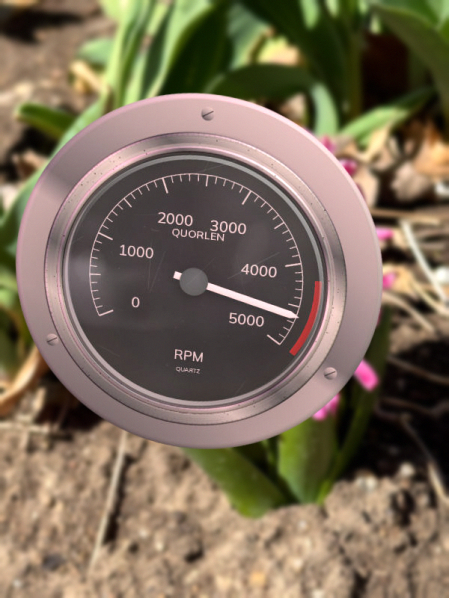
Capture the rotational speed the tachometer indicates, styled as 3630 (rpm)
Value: 4600 (rpm)
